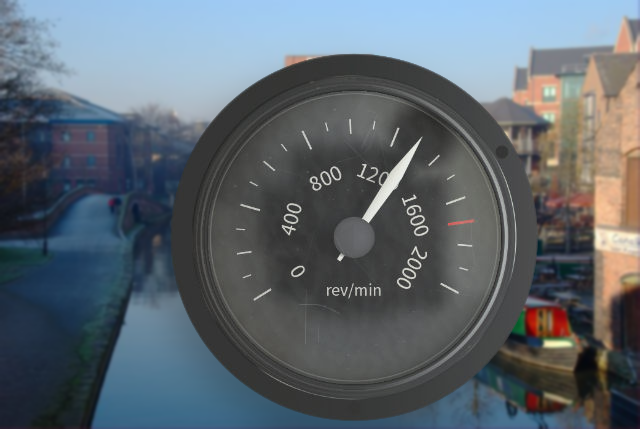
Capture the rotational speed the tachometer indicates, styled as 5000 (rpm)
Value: 1300 (rpm)
